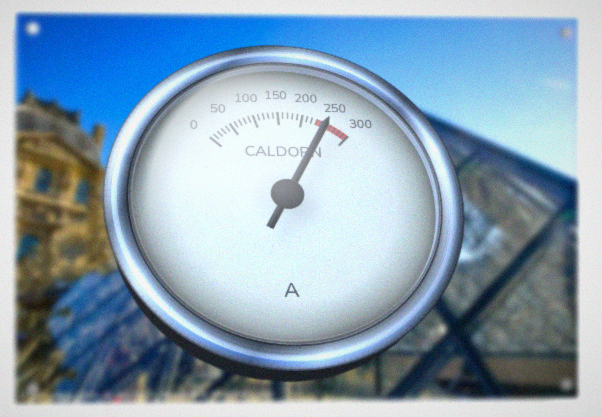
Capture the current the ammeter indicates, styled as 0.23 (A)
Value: 250 (A)
